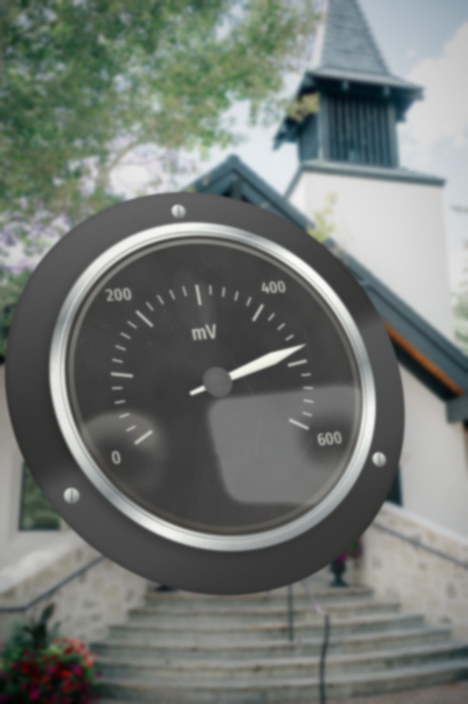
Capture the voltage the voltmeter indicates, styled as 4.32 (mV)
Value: 480 (mV)
